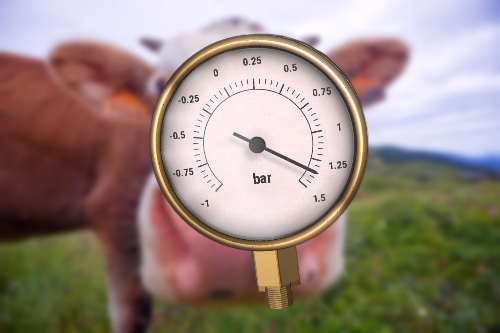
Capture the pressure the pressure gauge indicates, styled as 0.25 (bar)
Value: 1.35 (bar)
